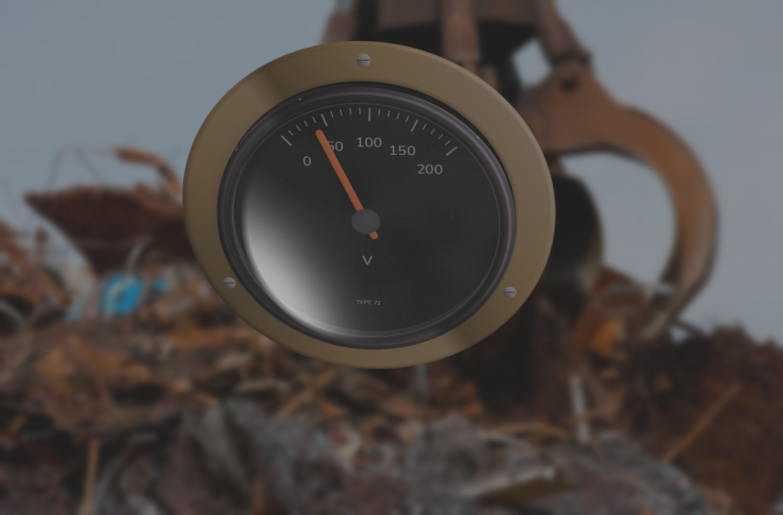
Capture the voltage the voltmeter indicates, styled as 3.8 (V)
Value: 40 (V)
